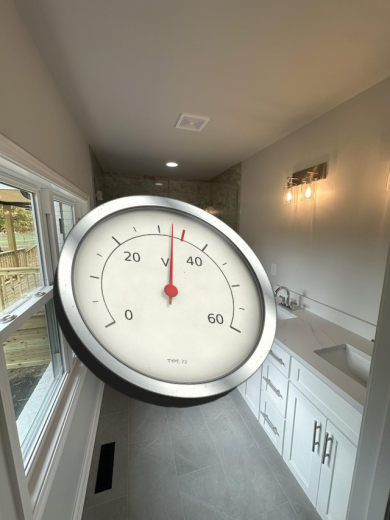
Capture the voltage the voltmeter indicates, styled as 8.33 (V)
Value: 32.5 (V)
